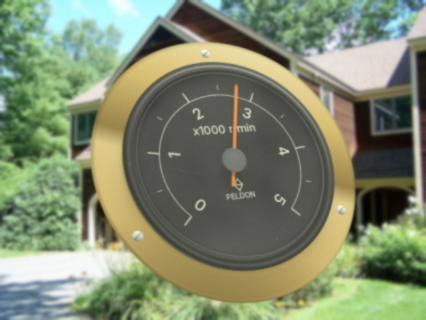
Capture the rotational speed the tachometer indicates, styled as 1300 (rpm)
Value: 2750 (rpm)
